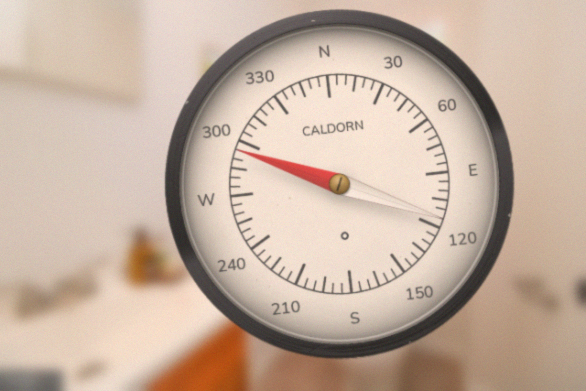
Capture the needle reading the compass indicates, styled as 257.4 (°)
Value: 295 (°)
